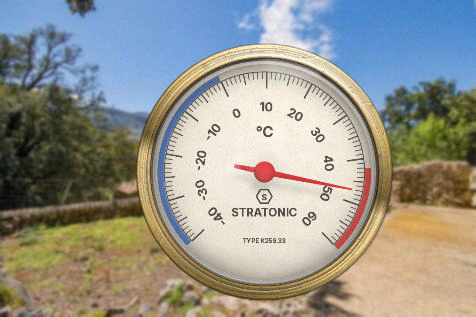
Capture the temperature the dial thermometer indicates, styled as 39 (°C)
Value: 47 (°C)
